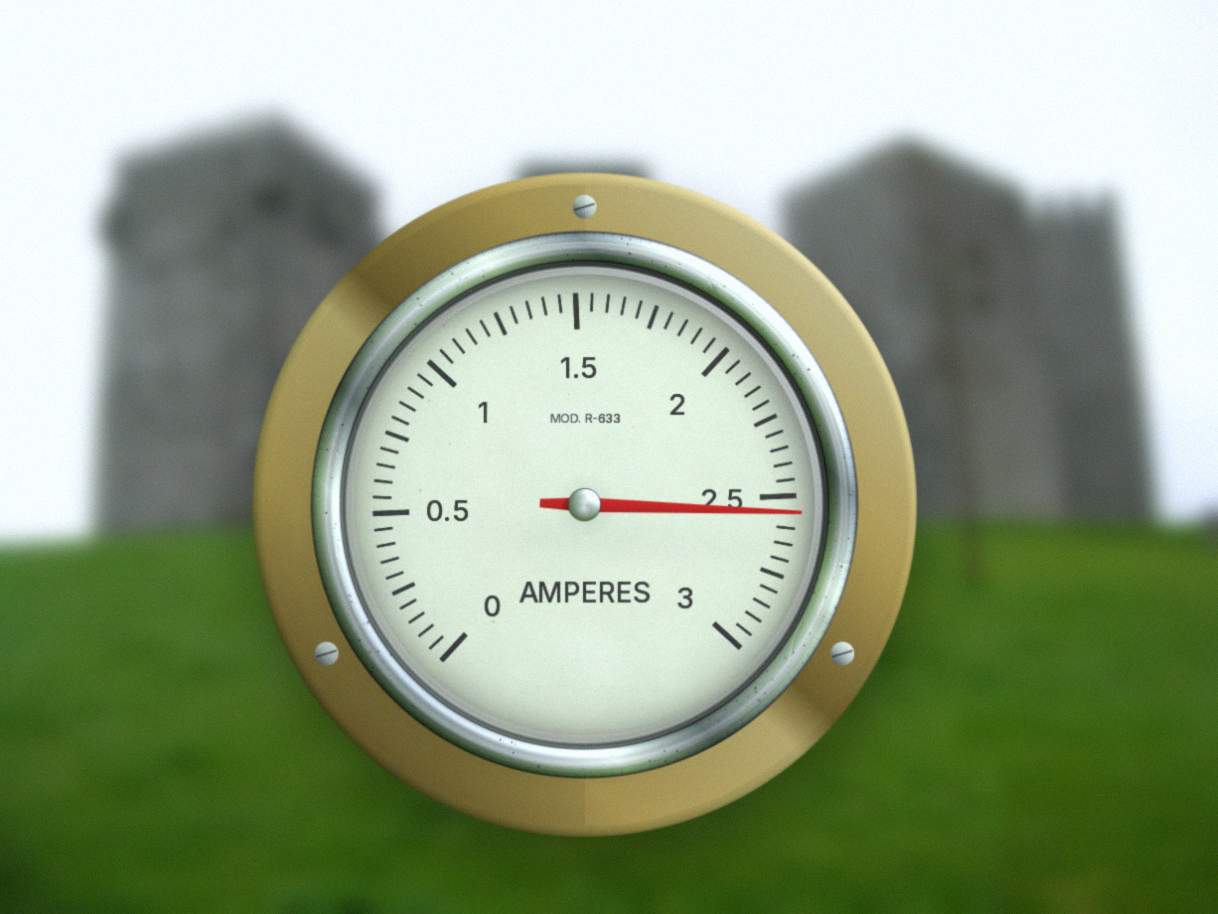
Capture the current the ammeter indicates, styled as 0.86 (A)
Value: 2.55 (A)
